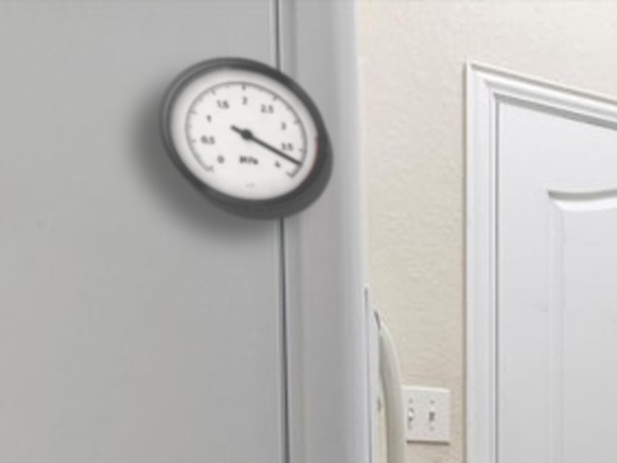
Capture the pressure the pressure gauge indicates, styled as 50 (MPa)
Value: 3.75 (MPa)
